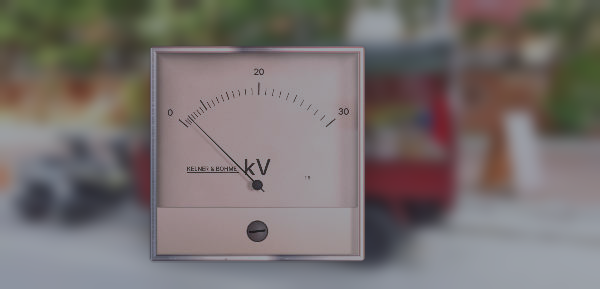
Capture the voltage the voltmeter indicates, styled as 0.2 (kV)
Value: 5 (kV)
